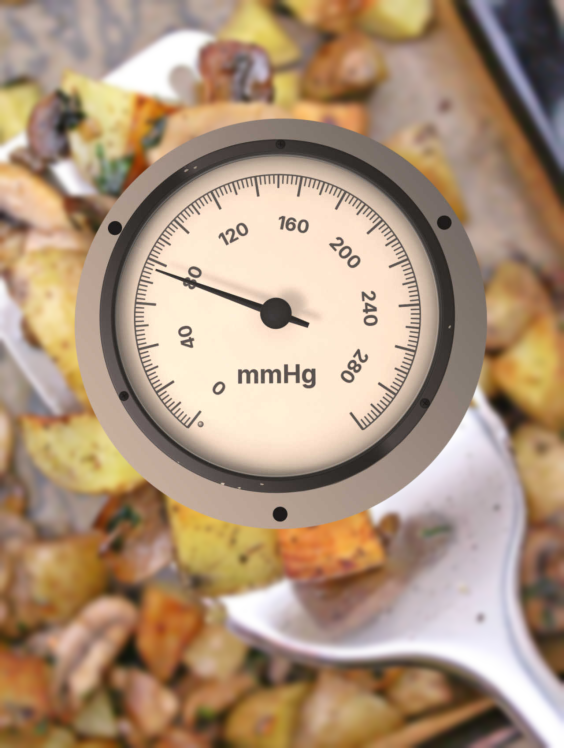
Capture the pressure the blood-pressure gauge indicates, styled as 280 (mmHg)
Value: 76 (mmHg)
